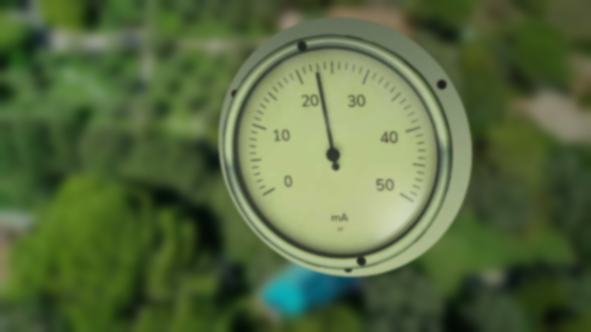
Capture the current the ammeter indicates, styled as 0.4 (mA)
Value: 23 (mA)
